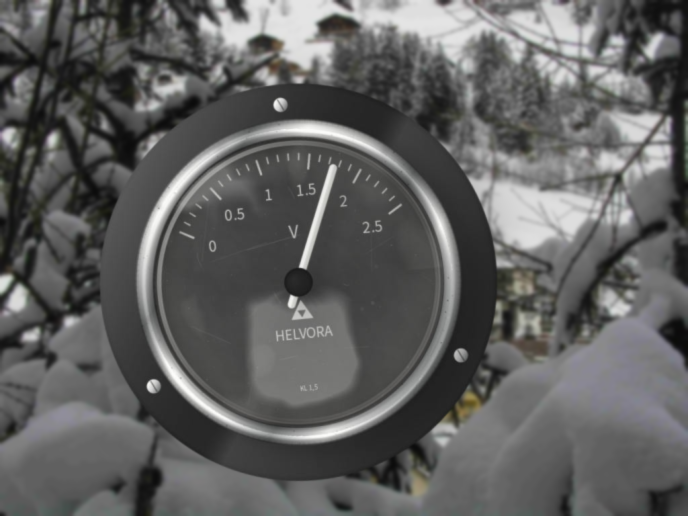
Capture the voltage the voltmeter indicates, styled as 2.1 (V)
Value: 1.75 (V)
